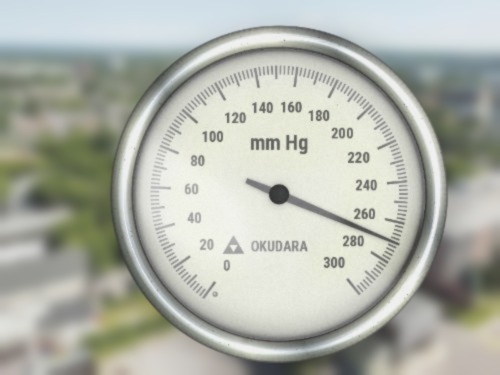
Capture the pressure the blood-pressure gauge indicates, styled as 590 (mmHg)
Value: 270 (mmHg)
